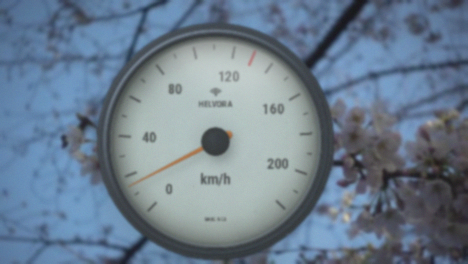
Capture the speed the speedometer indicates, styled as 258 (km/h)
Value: 15 (km/h)
